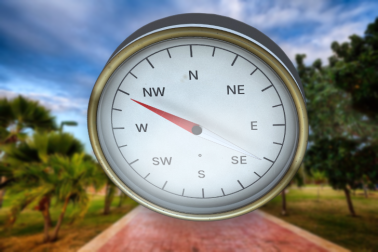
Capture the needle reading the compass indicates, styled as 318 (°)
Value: 300 (°)
